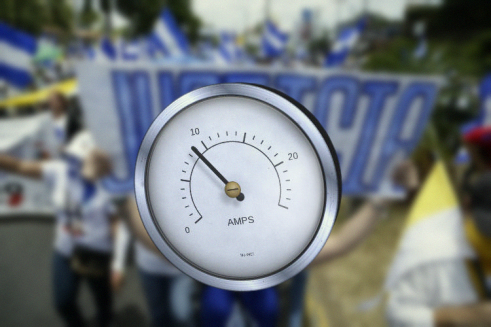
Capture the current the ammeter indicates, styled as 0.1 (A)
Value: 9 (A)
